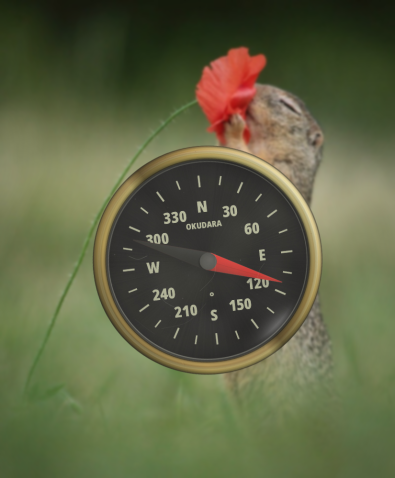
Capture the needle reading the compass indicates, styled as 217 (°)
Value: 112.5 (°)
